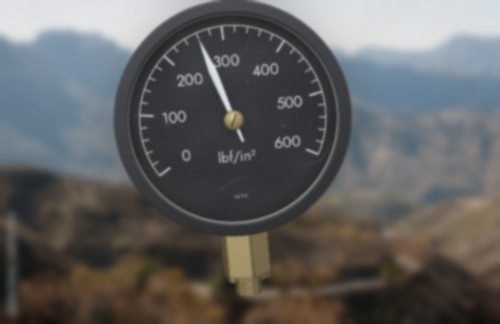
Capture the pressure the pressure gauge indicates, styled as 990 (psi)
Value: 260 (psi)
